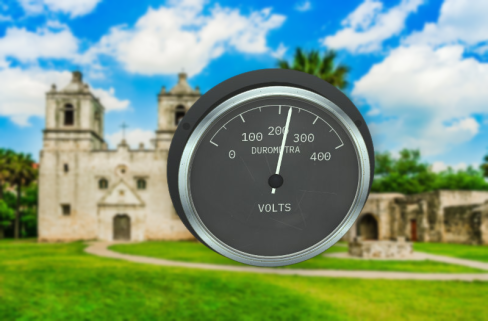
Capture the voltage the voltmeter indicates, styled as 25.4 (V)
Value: 225 (V)
